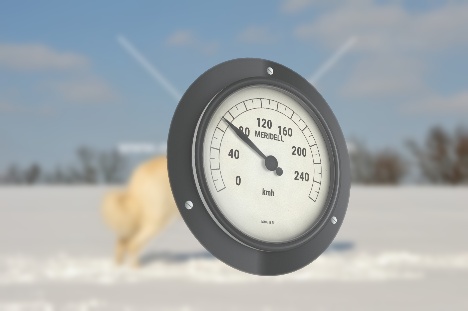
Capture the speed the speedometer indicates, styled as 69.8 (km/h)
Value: 70 (km/h)
